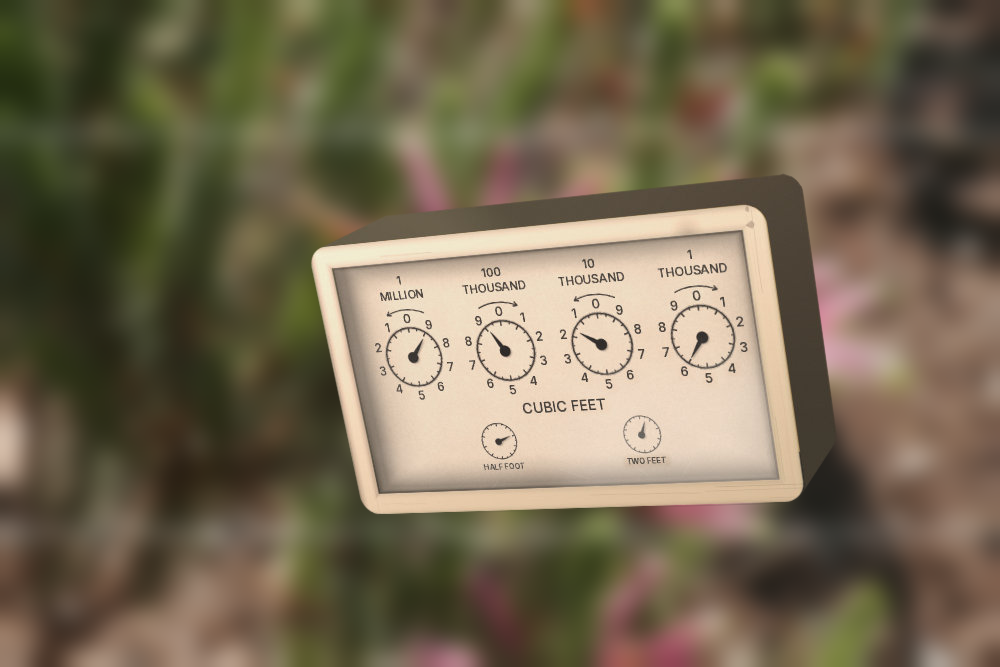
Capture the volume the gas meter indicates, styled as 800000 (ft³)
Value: 891600 (ft³)
